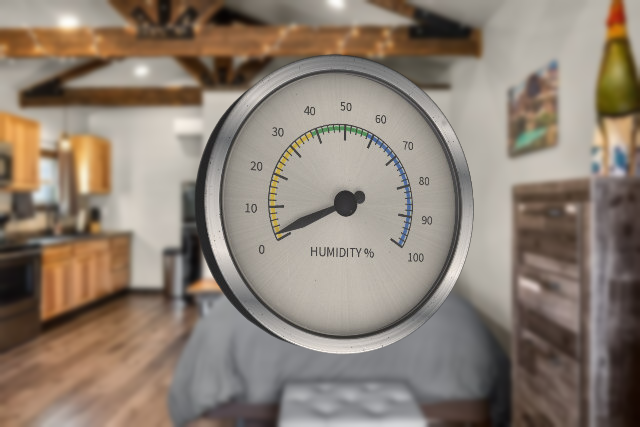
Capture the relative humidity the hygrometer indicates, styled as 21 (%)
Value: 2 (%)
